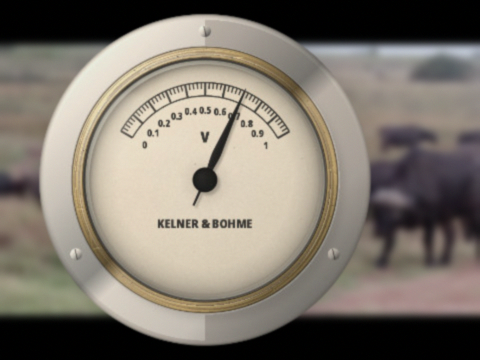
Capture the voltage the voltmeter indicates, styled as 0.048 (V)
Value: 0.7 (V)
